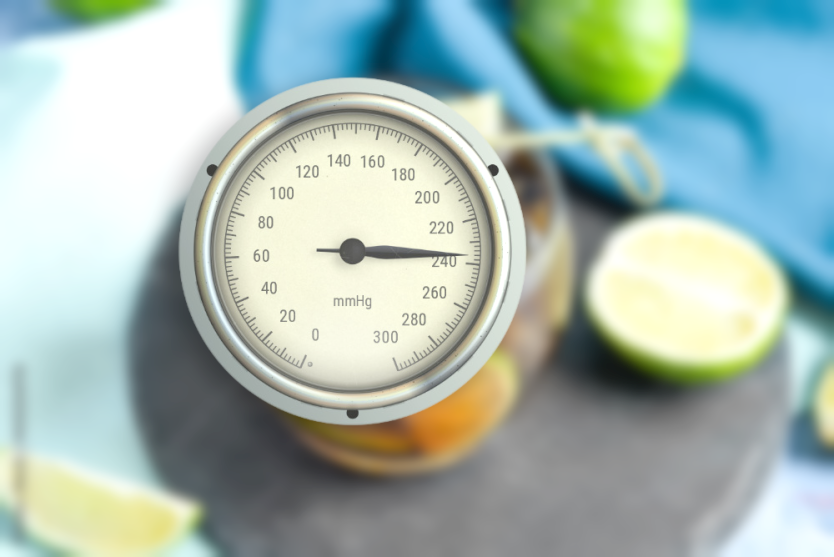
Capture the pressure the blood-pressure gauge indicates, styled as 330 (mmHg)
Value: 236 (mmHg)
